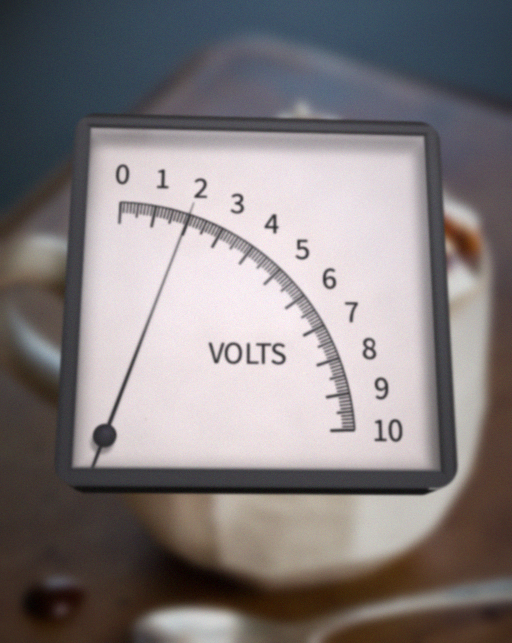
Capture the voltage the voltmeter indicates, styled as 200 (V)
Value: 2 (V)
